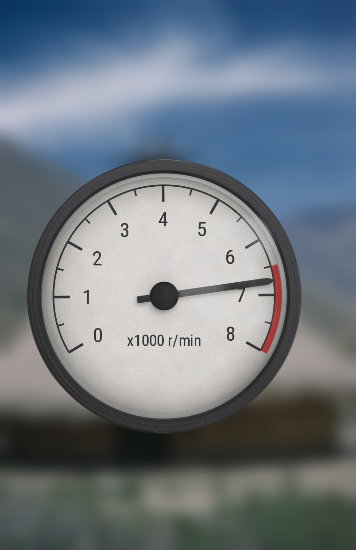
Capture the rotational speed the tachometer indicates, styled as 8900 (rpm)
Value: 6750 (rpm)
